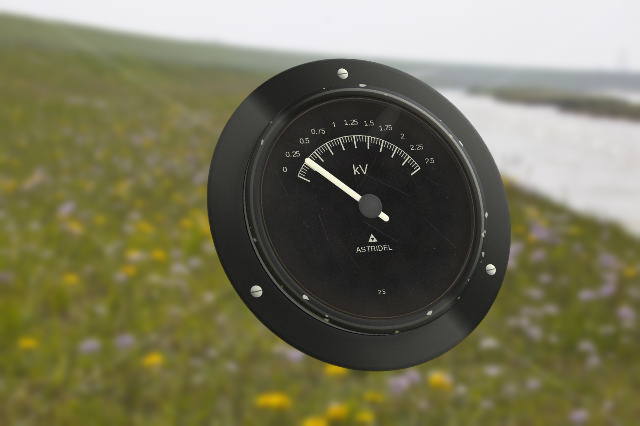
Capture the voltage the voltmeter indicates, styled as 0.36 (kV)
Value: 0.25 (kV)
